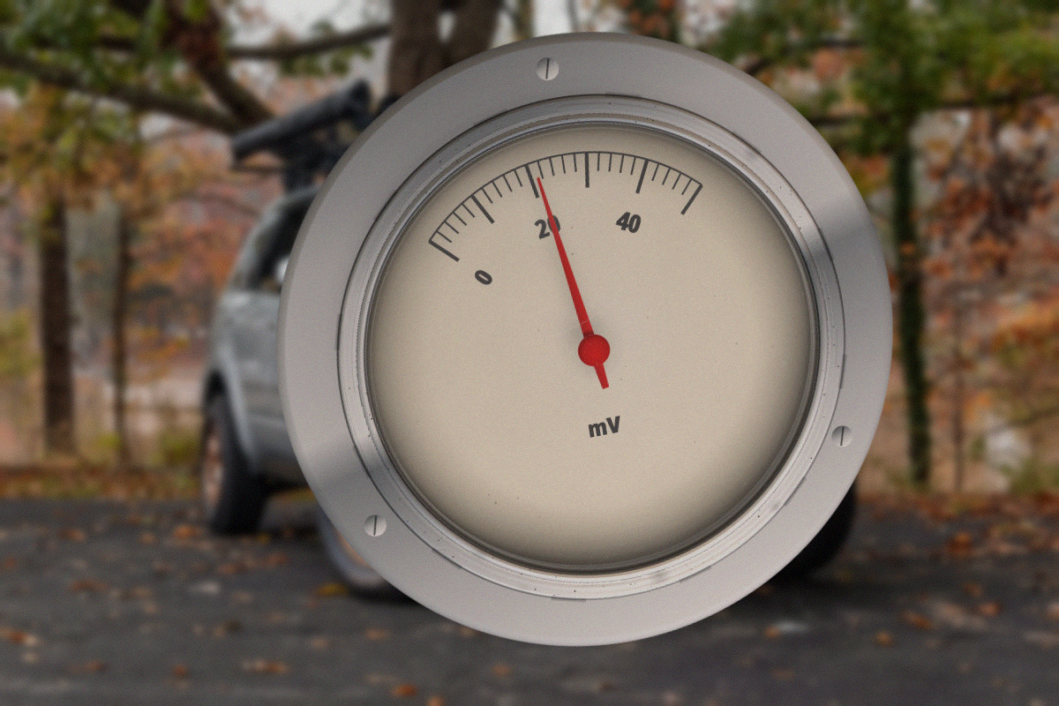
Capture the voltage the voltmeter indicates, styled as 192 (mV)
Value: 21 (mV)
